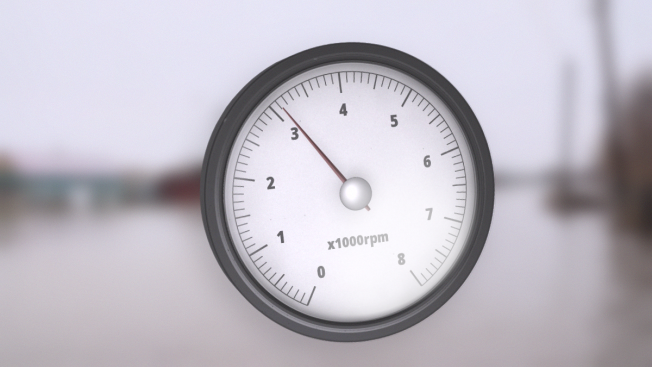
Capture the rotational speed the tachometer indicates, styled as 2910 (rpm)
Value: 3100 (rpm)
